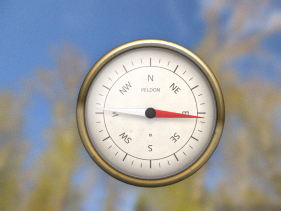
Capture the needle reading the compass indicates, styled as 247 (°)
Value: 95 (°)
